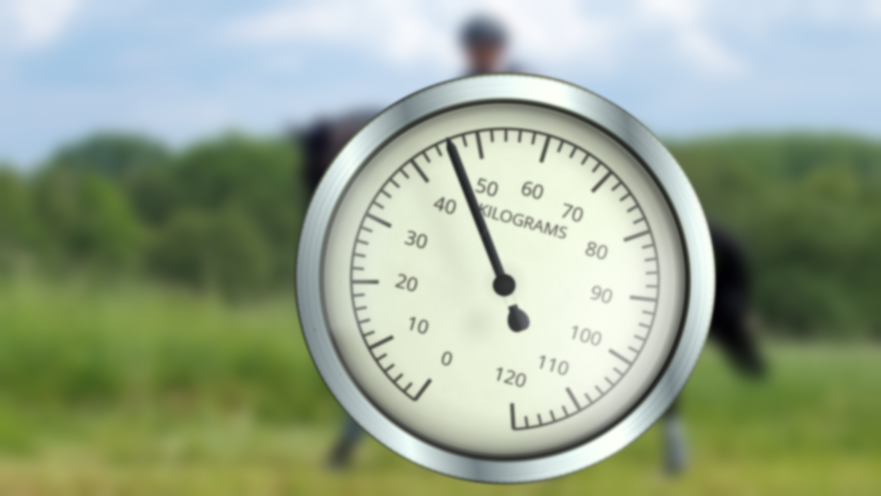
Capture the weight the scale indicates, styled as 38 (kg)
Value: 46 (kg)
